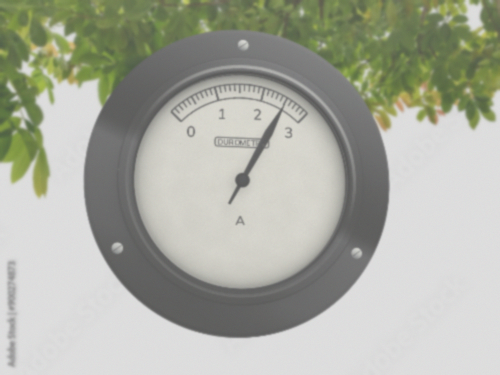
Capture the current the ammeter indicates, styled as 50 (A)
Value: 2.5 (A)
